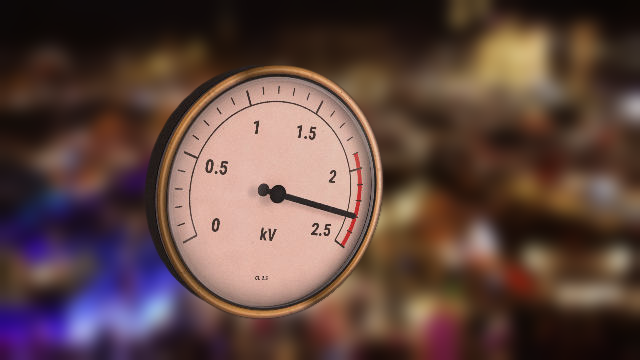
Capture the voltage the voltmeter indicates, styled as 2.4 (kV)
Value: 2.3 (kV)
